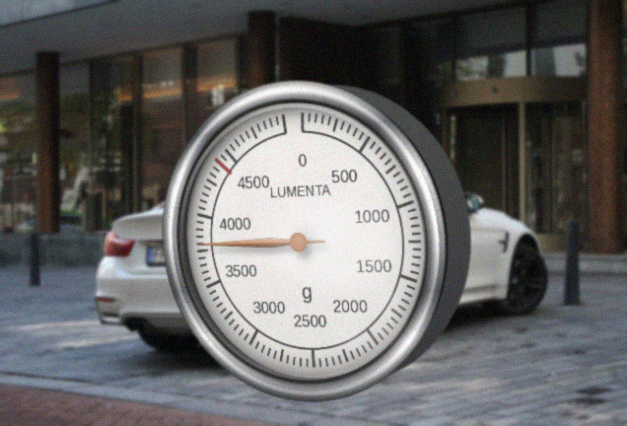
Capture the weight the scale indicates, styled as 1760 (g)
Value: 3800 (g)
